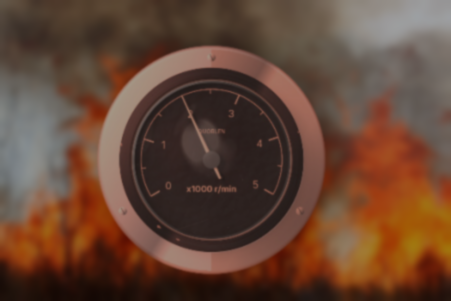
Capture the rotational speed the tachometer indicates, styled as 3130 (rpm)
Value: 2000 (rpm)
